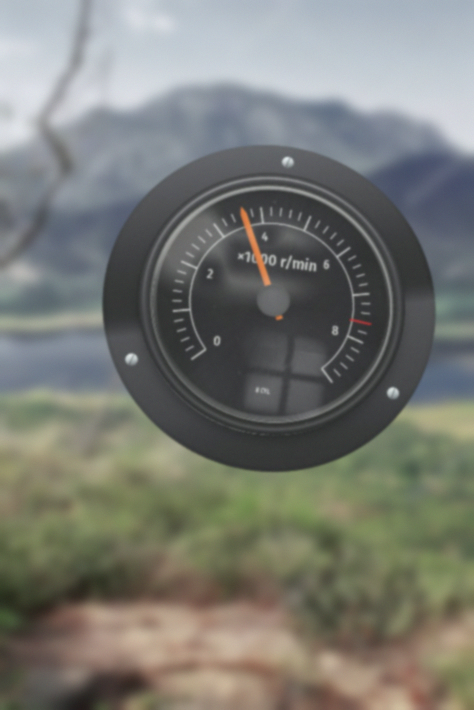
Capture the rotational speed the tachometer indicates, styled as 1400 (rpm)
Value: 3600 (rpm)
